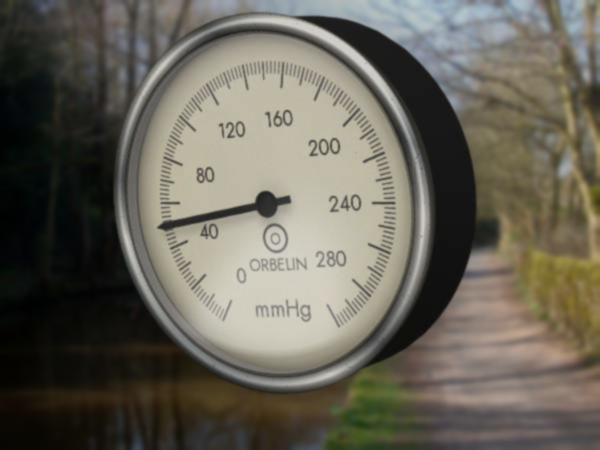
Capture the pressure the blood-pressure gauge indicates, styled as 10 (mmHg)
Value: 50 (mmHg)
